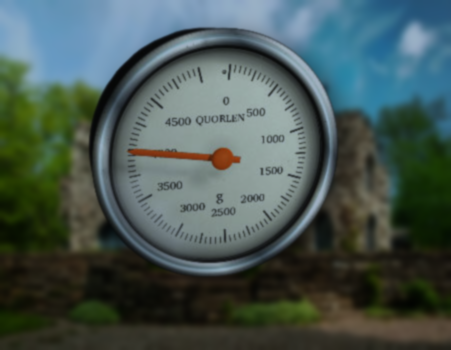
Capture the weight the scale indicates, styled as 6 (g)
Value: 4000 (g)
